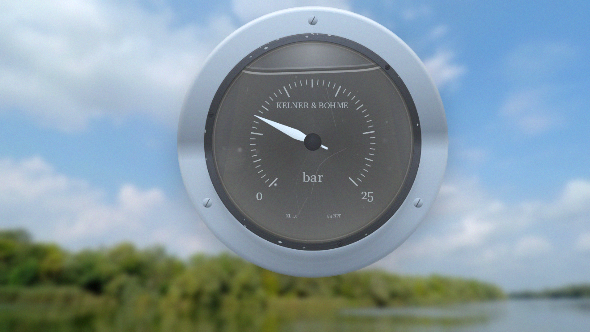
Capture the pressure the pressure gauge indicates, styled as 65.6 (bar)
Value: 6.5 (bar)
